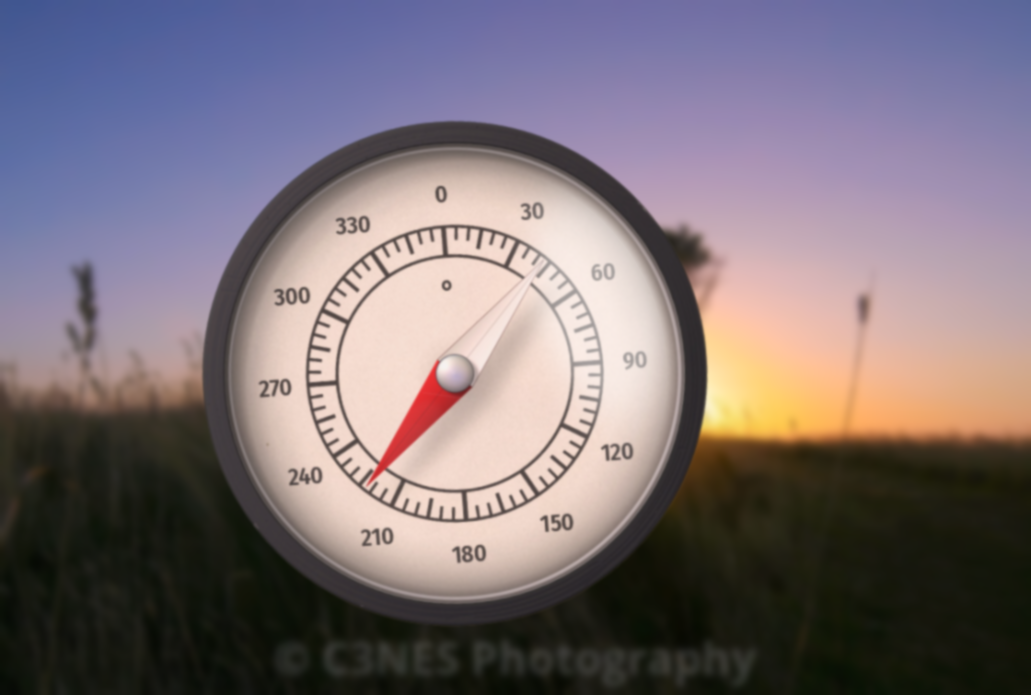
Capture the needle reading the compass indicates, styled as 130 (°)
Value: 222.5 (°)
